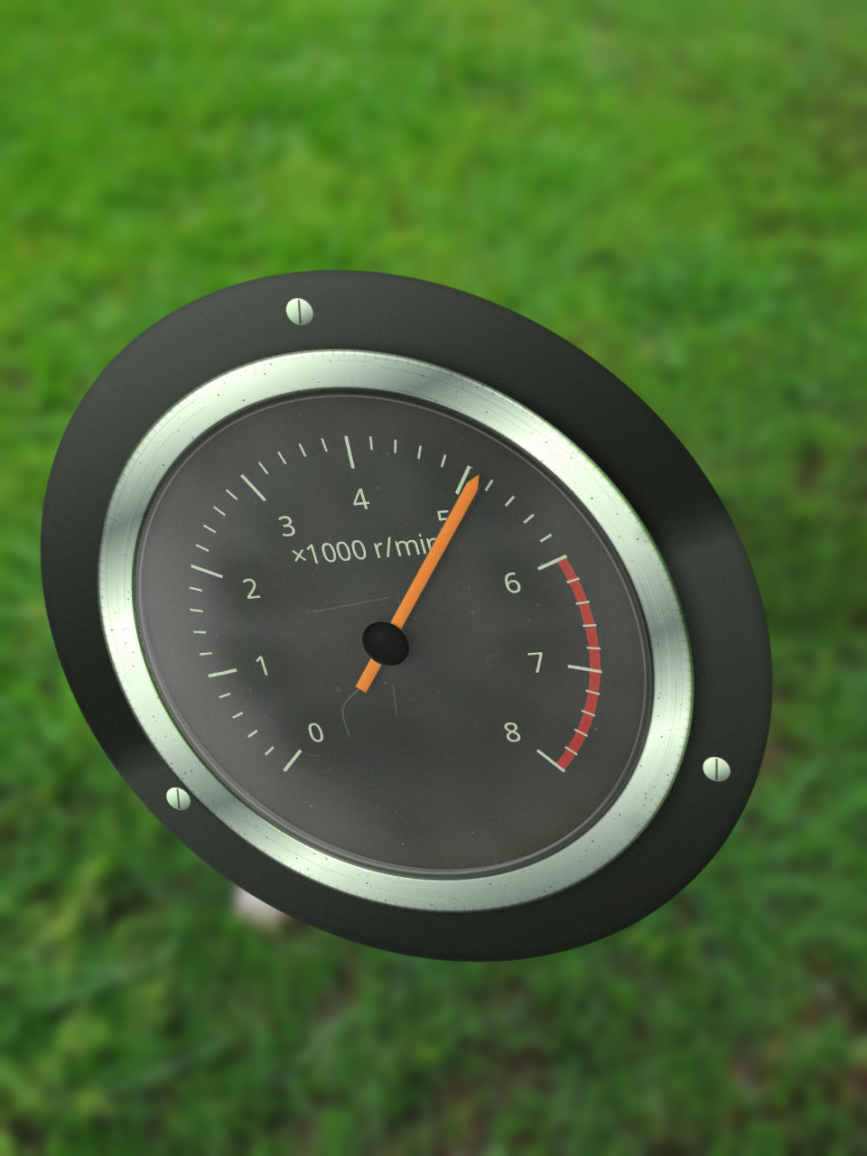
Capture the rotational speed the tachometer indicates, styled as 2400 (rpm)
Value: 5100 (rpm)
